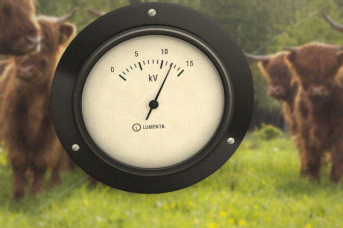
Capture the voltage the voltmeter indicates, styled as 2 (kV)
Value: 12 (kV)
